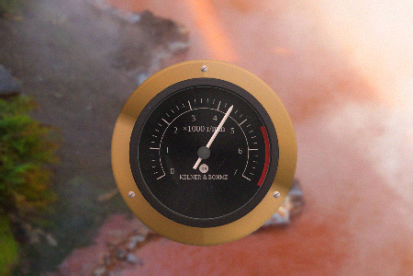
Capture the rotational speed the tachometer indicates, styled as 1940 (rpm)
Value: 4400 (rpm)
